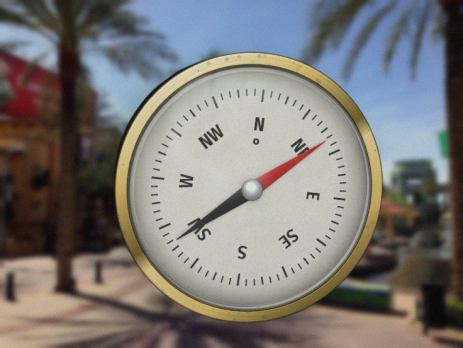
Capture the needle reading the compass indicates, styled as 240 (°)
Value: 50 (°)
